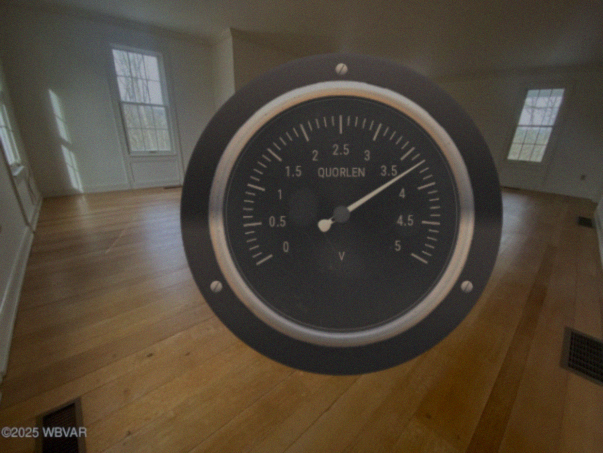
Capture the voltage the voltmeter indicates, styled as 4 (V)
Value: 3.7 (V)
